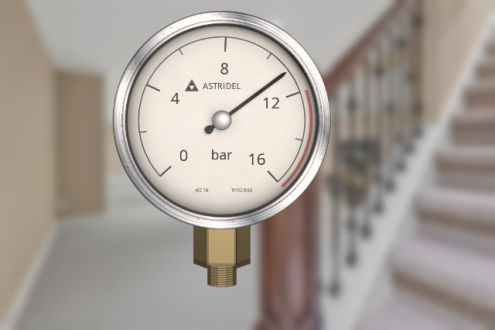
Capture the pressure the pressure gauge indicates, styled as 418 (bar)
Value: 11 (bar)
